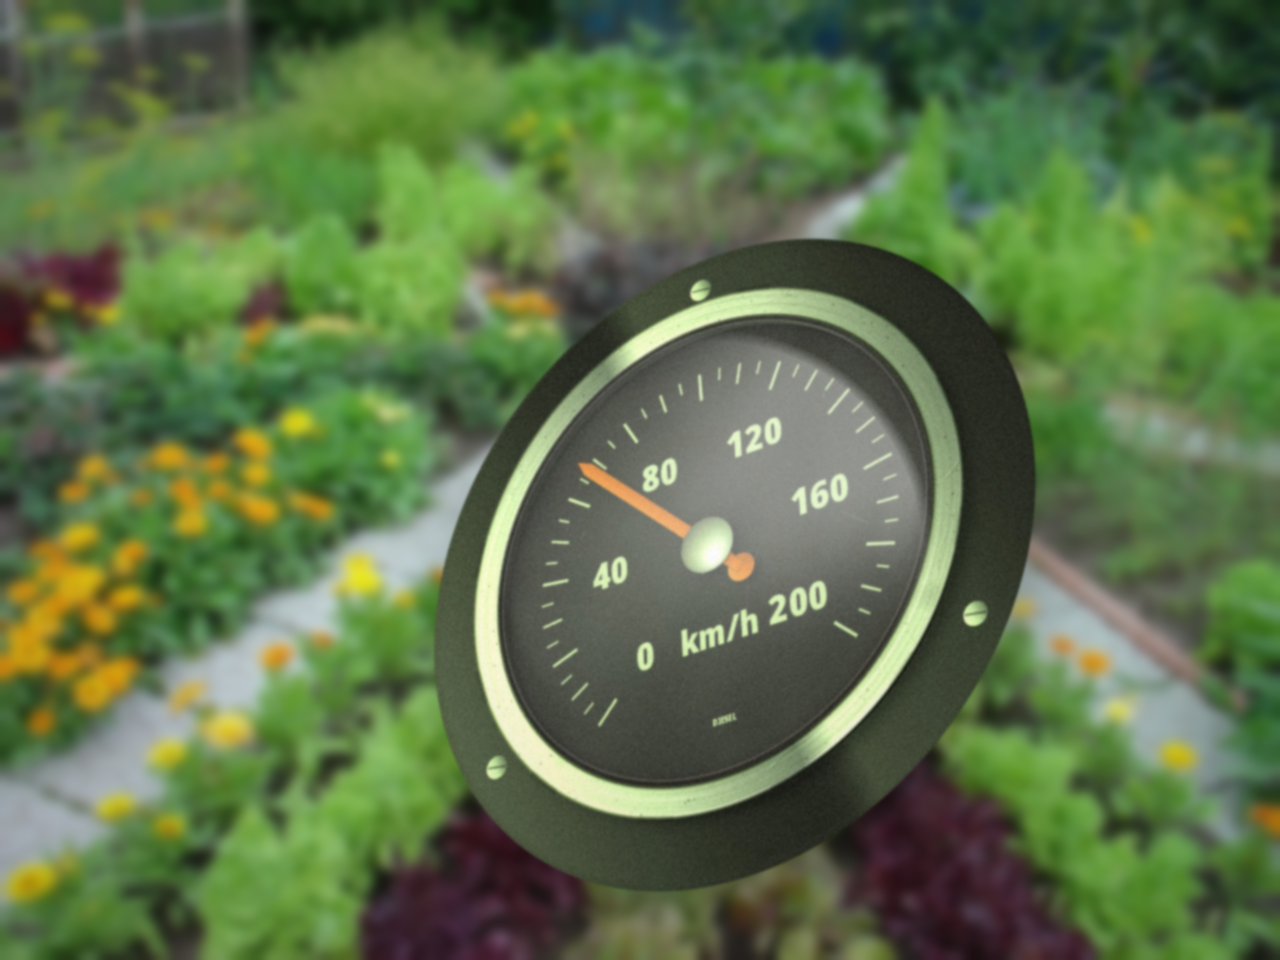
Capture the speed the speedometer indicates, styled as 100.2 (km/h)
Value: 67.5 (km/h)
